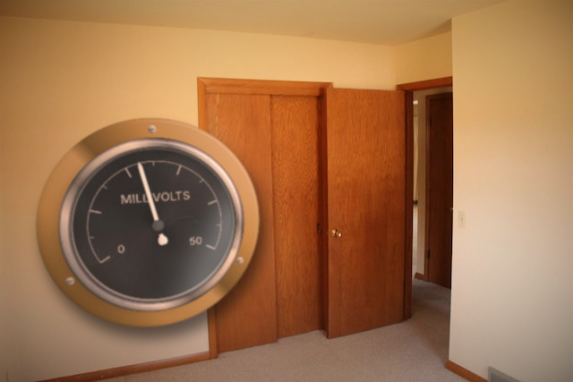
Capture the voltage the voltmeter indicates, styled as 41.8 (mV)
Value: 22.5 (mV)
